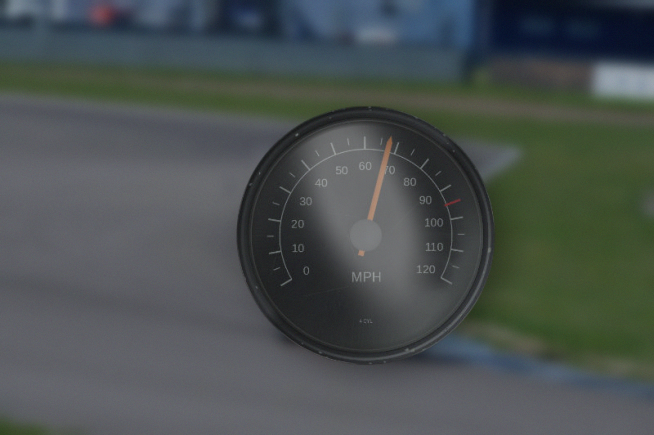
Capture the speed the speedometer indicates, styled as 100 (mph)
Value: 67.5 (mph)
